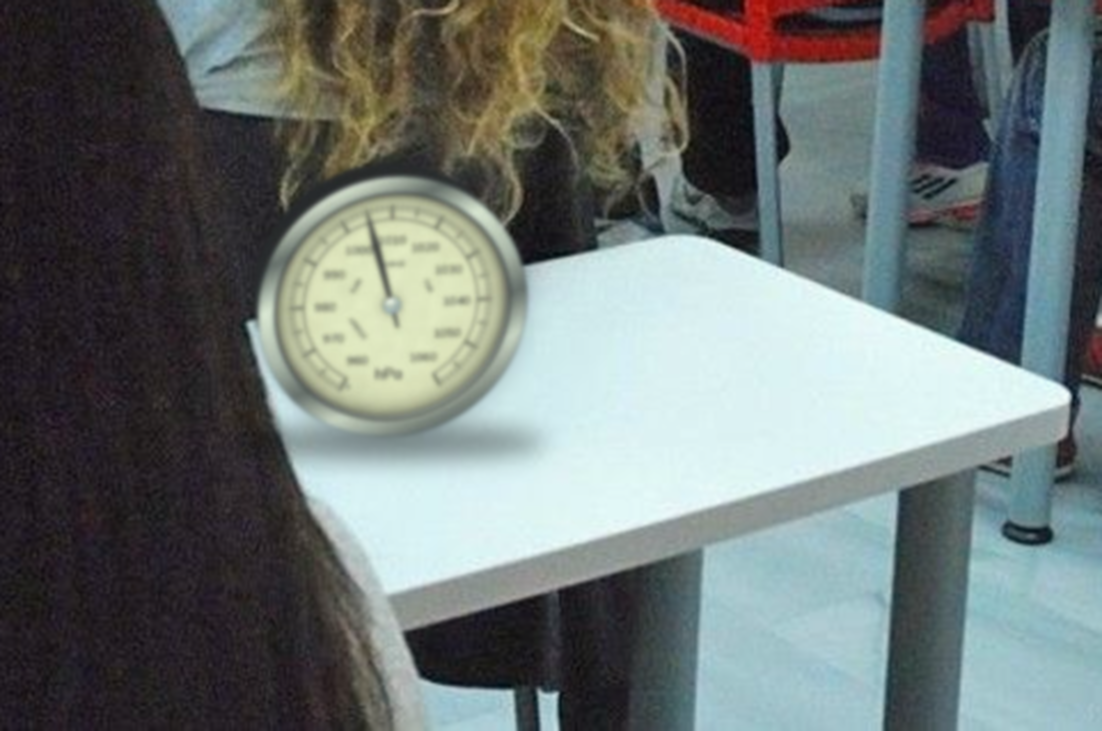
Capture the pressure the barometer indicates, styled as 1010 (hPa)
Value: 1005 (hPa)
